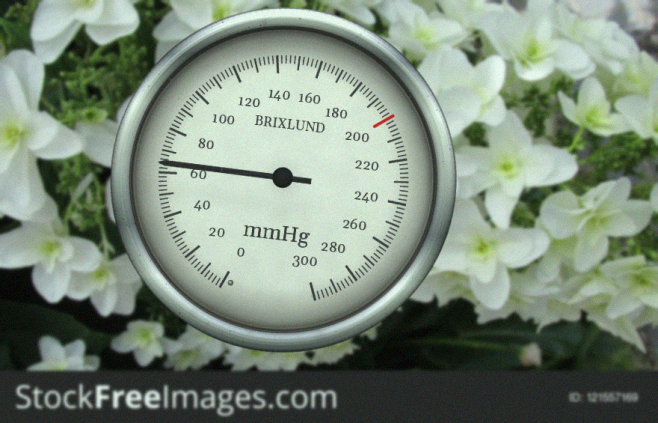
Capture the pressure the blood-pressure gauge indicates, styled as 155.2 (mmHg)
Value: 64 (mmHg)
